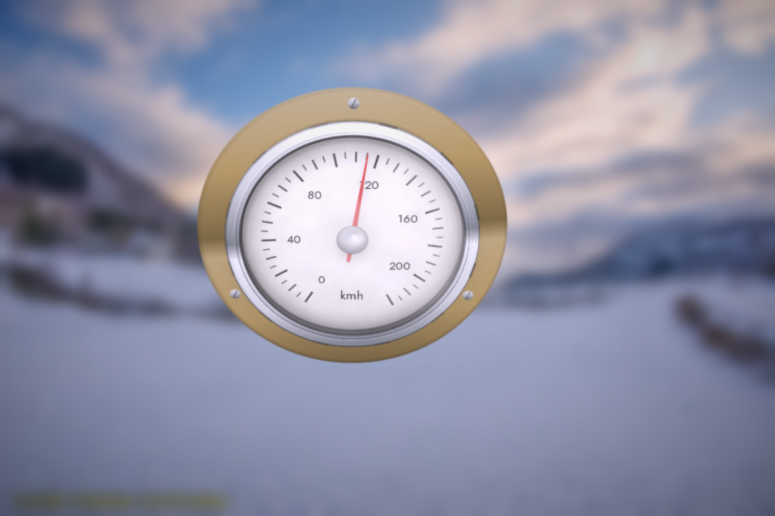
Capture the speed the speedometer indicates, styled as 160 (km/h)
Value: 115 (km/h)
